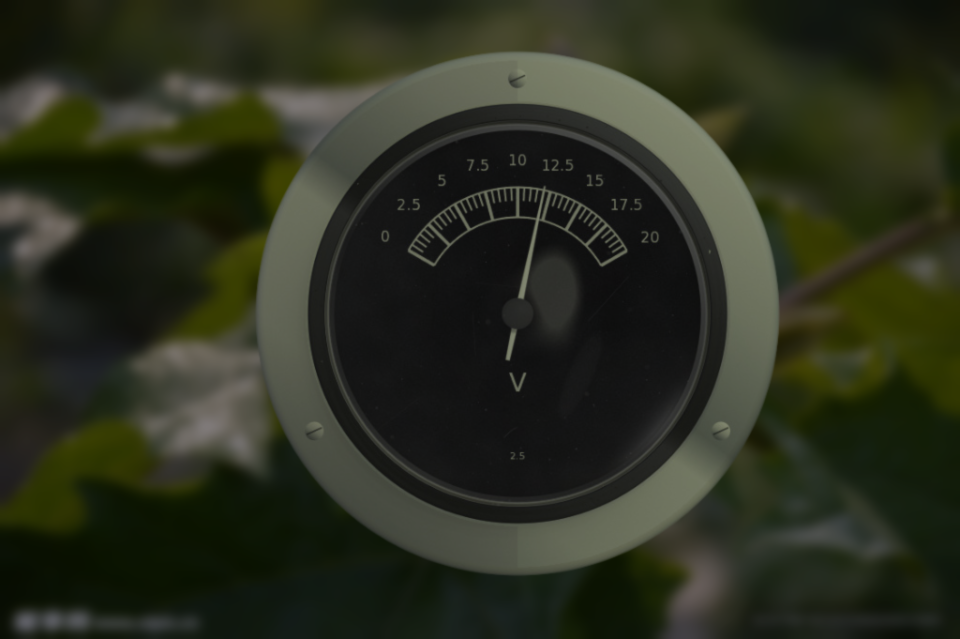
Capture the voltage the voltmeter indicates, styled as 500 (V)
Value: 12 (V)
